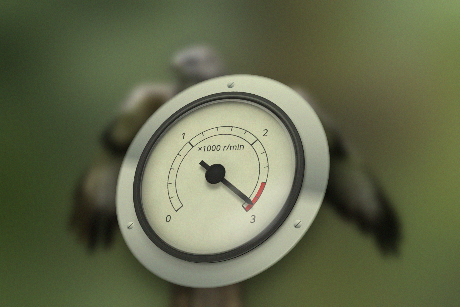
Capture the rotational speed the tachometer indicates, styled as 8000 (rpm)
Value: 2900 (rpm)
